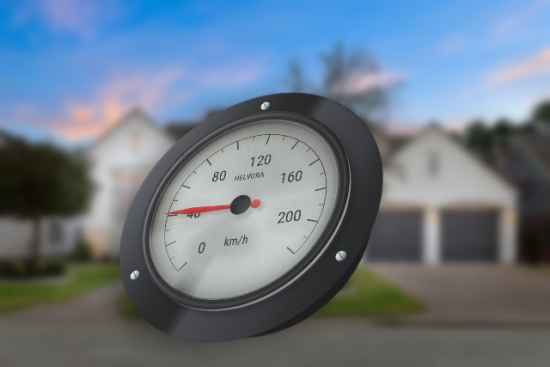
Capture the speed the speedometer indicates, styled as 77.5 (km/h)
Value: 40 (km/h)
